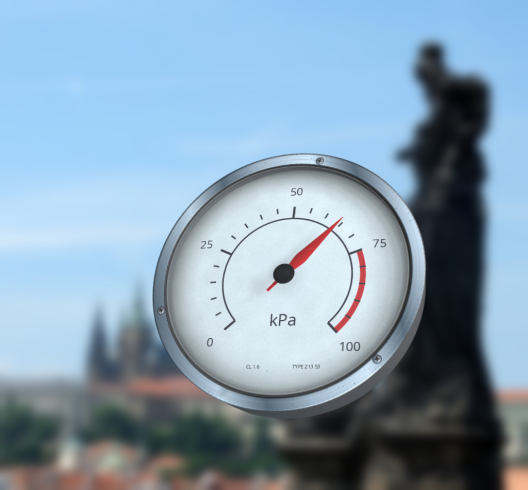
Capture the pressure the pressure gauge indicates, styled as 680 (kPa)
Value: 65 (kPa)
